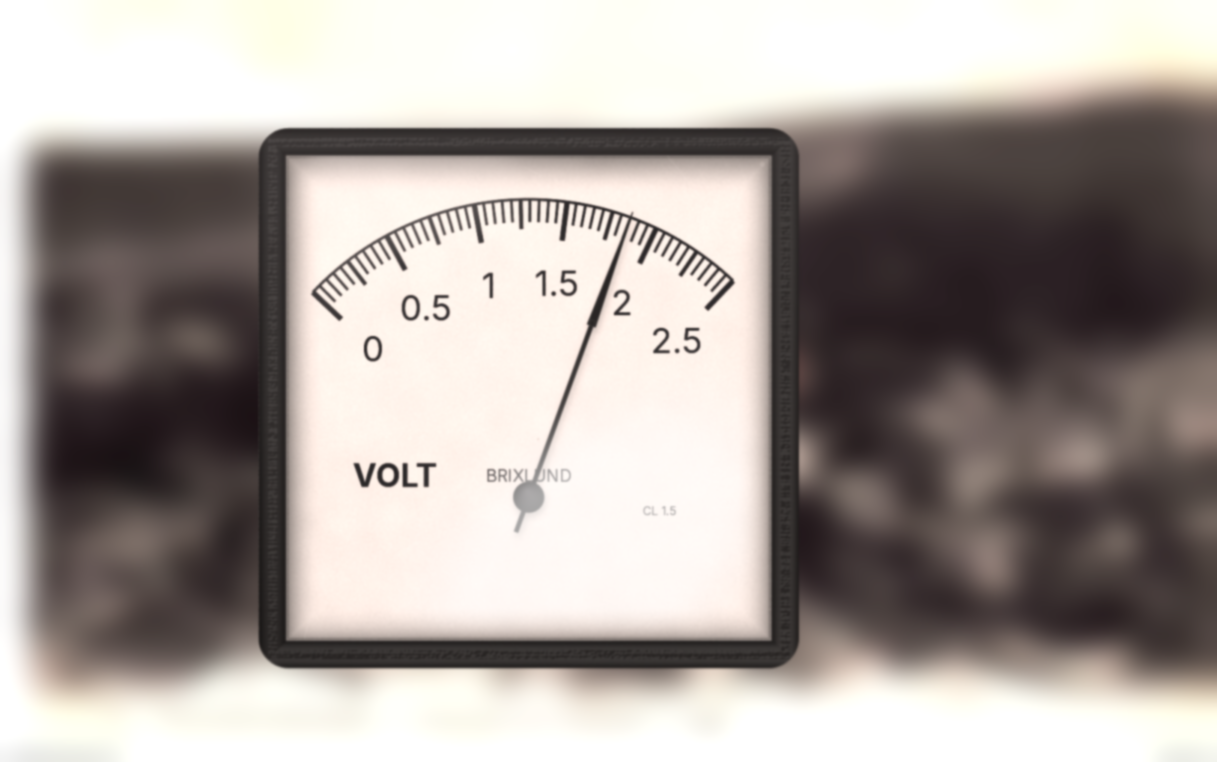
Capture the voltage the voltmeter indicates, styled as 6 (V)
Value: 1.85 (V)
